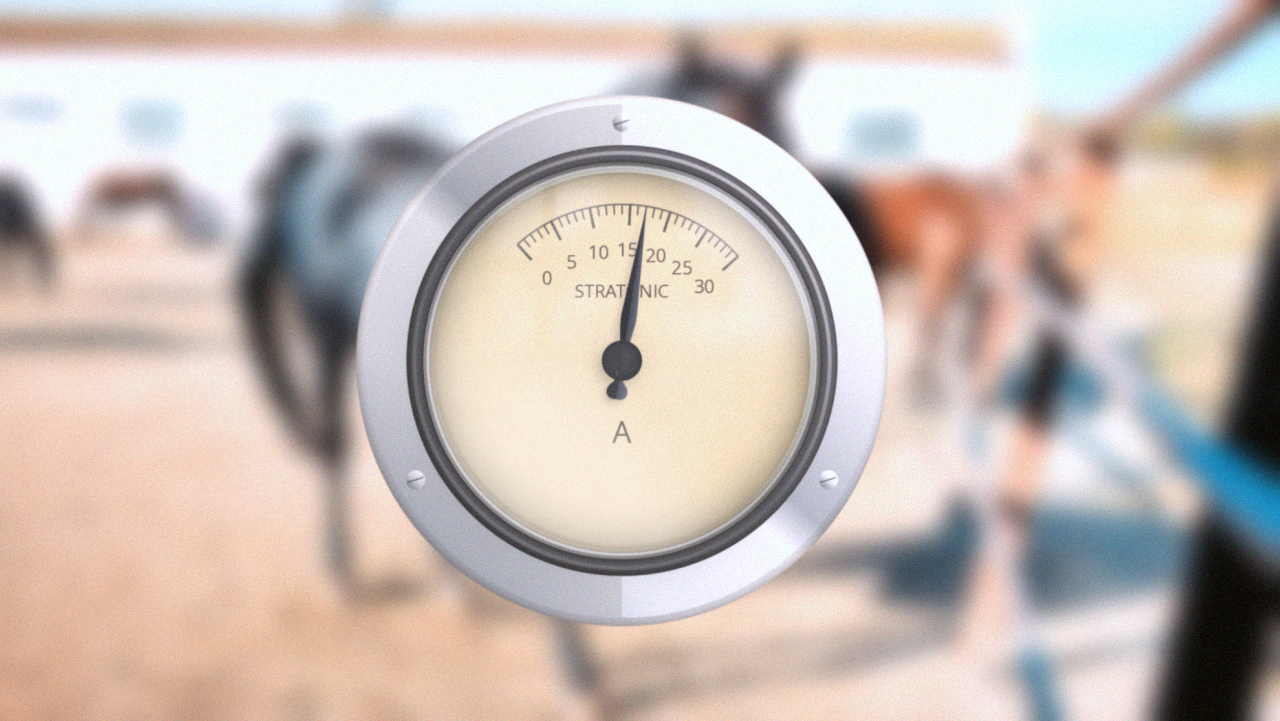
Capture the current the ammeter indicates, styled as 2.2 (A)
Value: 17 (A)
